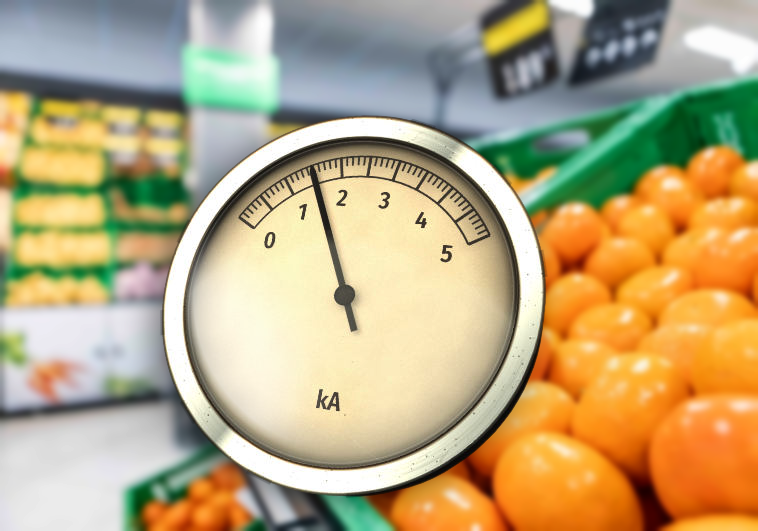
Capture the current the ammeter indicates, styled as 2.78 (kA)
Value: 1.5 (kA)
